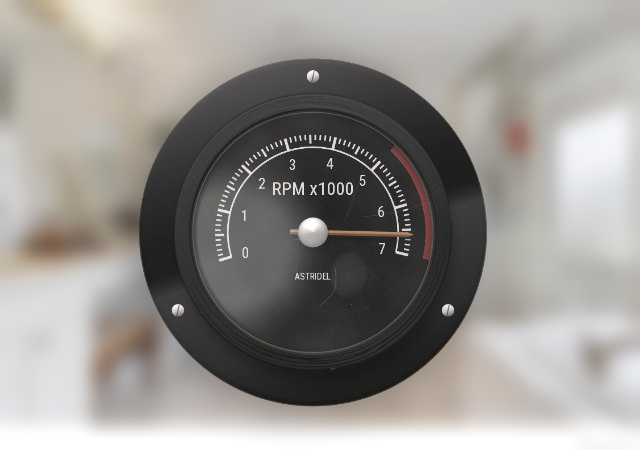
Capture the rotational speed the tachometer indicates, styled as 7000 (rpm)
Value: 6600 (rpm)
